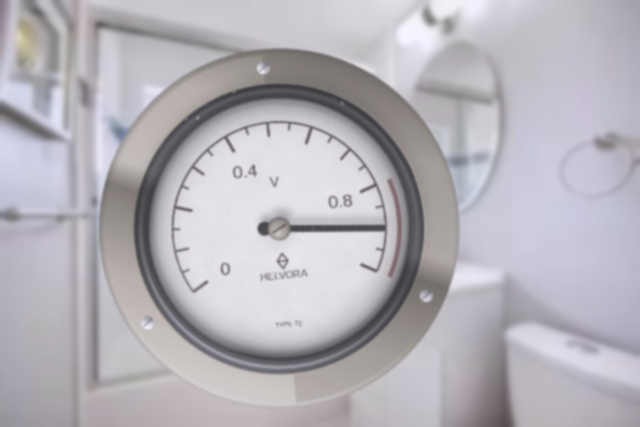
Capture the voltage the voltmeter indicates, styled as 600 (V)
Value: 0.9 (V)
